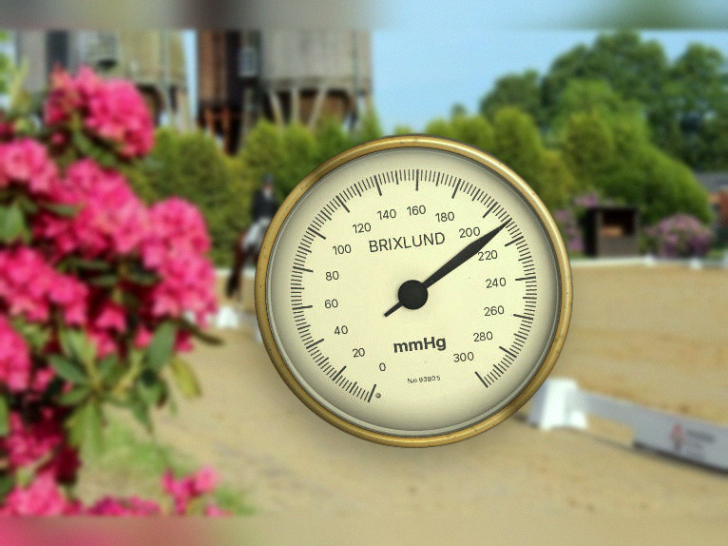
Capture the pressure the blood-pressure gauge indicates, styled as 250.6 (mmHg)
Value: 210 (mmHg)
